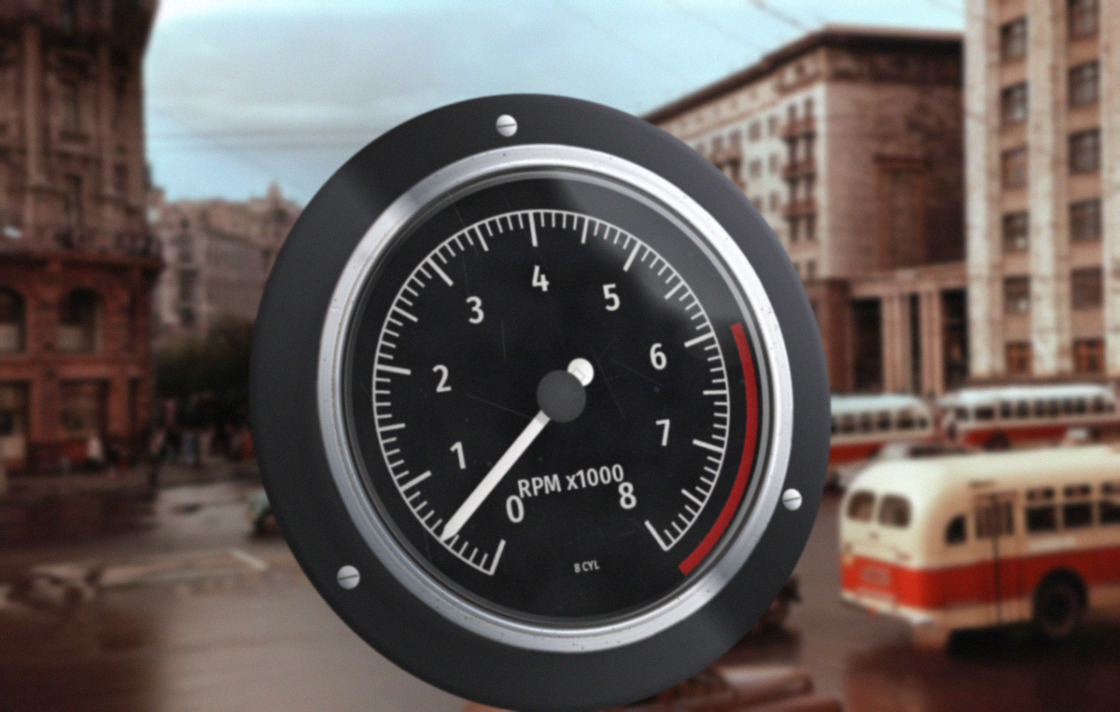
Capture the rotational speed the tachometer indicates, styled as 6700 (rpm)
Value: 500 (rpm)
